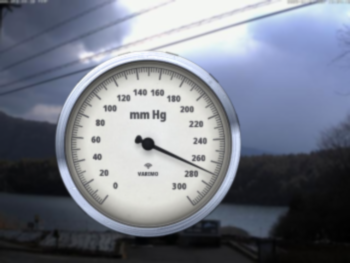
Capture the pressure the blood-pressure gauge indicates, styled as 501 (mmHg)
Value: 270 (mmHg)
